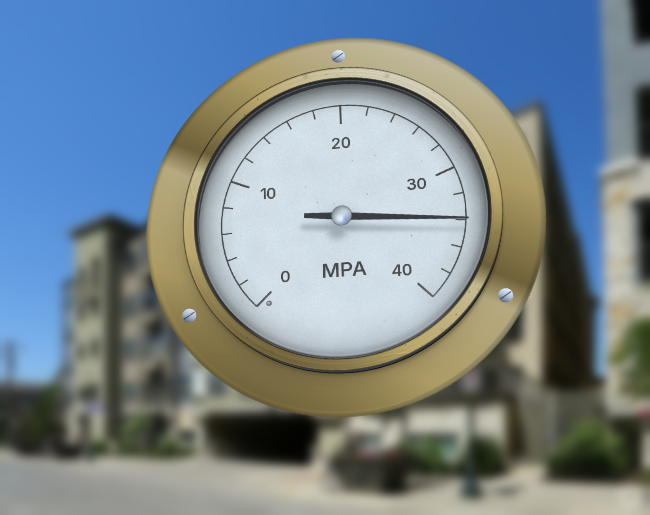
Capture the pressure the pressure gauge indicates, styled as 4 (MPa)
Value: 34 (MPa)
